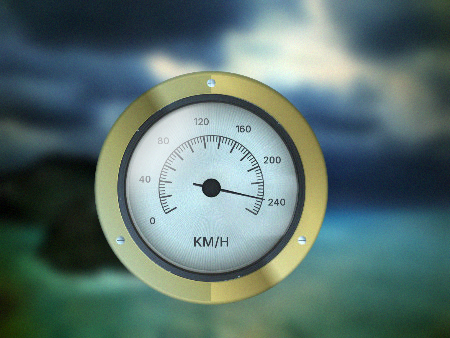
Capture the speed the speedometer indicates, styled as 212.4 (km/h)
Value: 240 (km/h)
